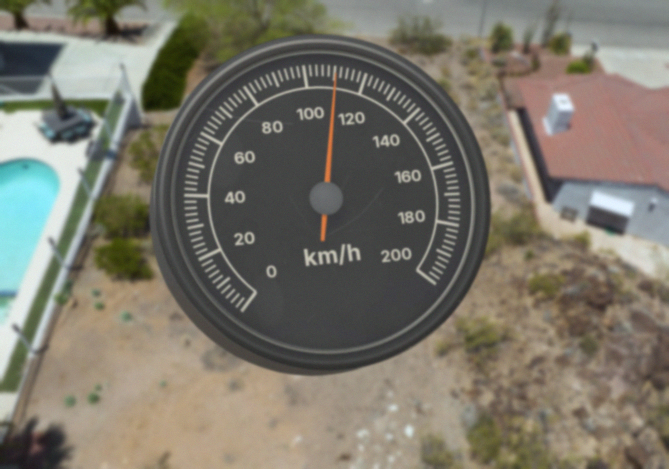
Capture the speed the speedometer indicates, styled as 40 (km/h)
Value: 110 (km/h)
